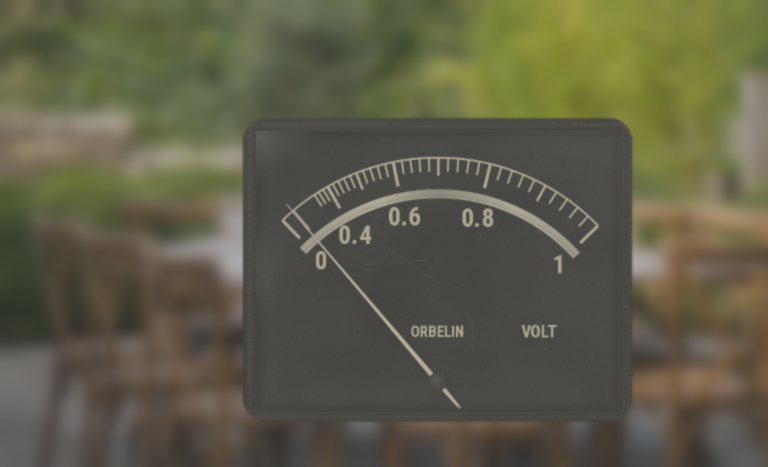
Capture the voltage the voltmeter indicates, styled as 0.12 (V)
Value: 0.2 (V)
